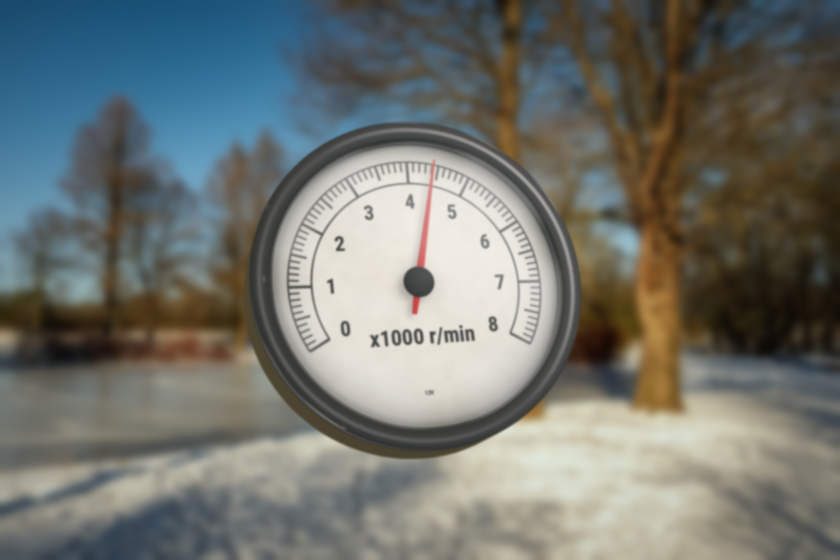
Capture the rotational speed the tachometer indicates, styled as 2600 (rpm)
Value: 4400 (rpm)
